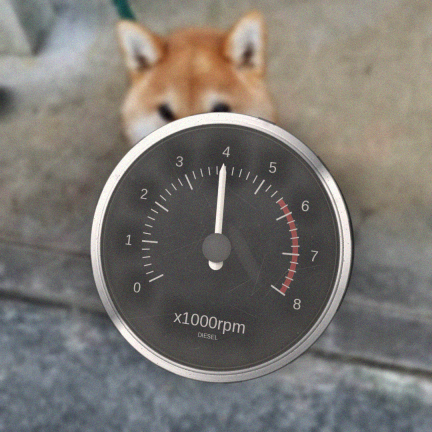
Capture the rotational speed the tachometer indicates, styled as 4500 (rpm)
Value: 4000 (rpm)
